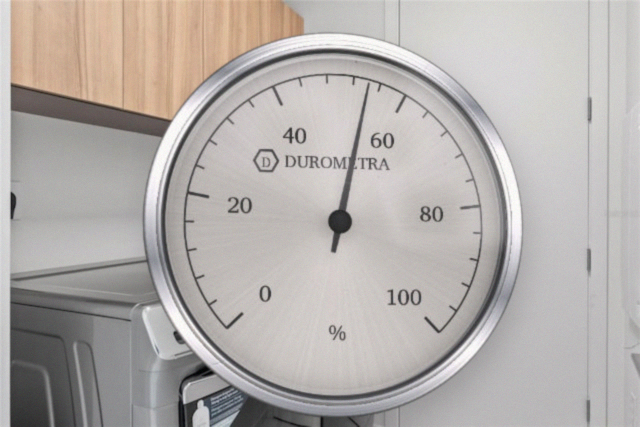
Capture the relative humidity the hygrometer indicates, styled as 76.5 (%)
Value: 54 (%)
